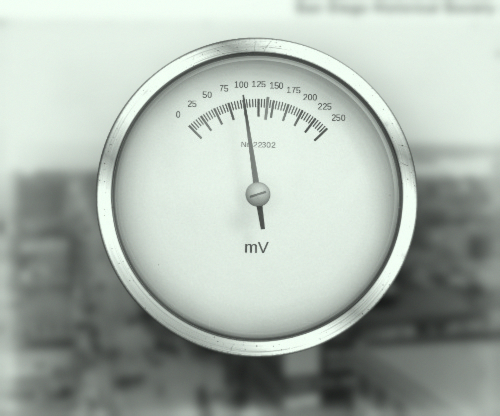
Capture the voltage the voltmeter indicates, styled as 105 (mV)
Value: 100 (mV)
